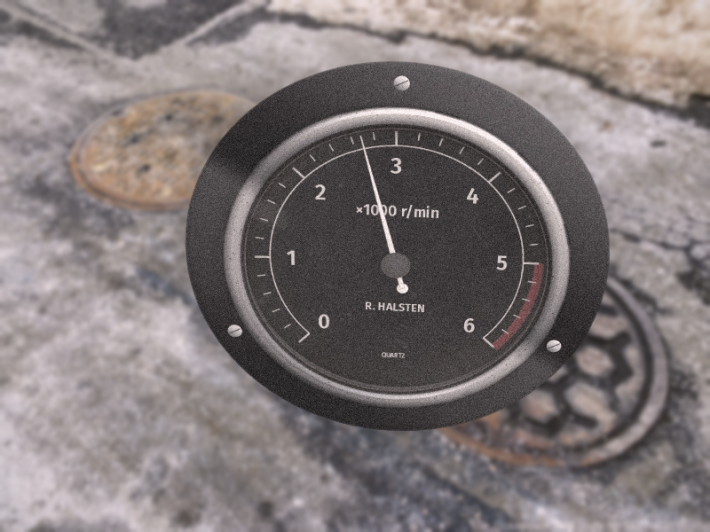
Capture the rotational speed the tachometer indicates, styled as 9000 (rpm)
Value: 2700 (rpm)
